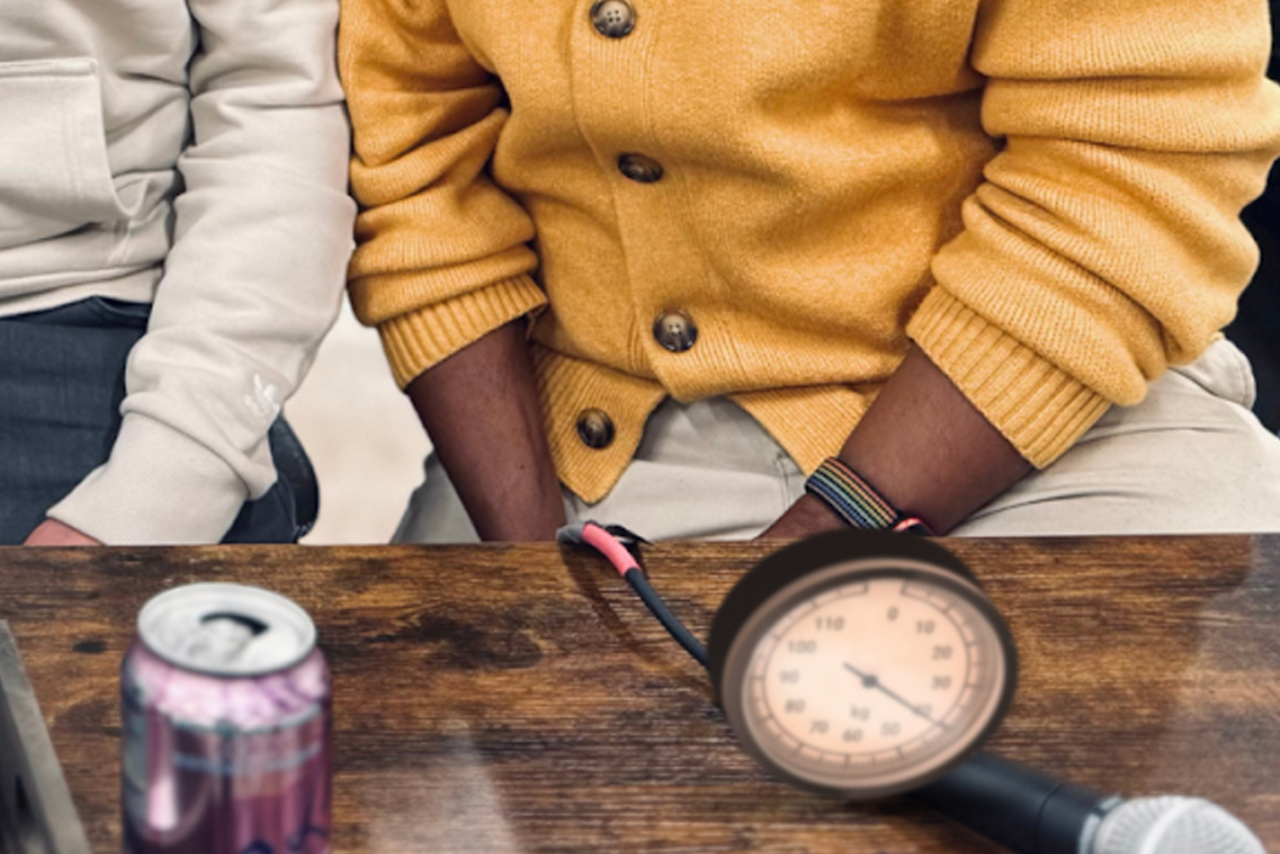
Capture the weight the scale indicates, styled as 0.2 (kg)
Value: 40 (kg)
